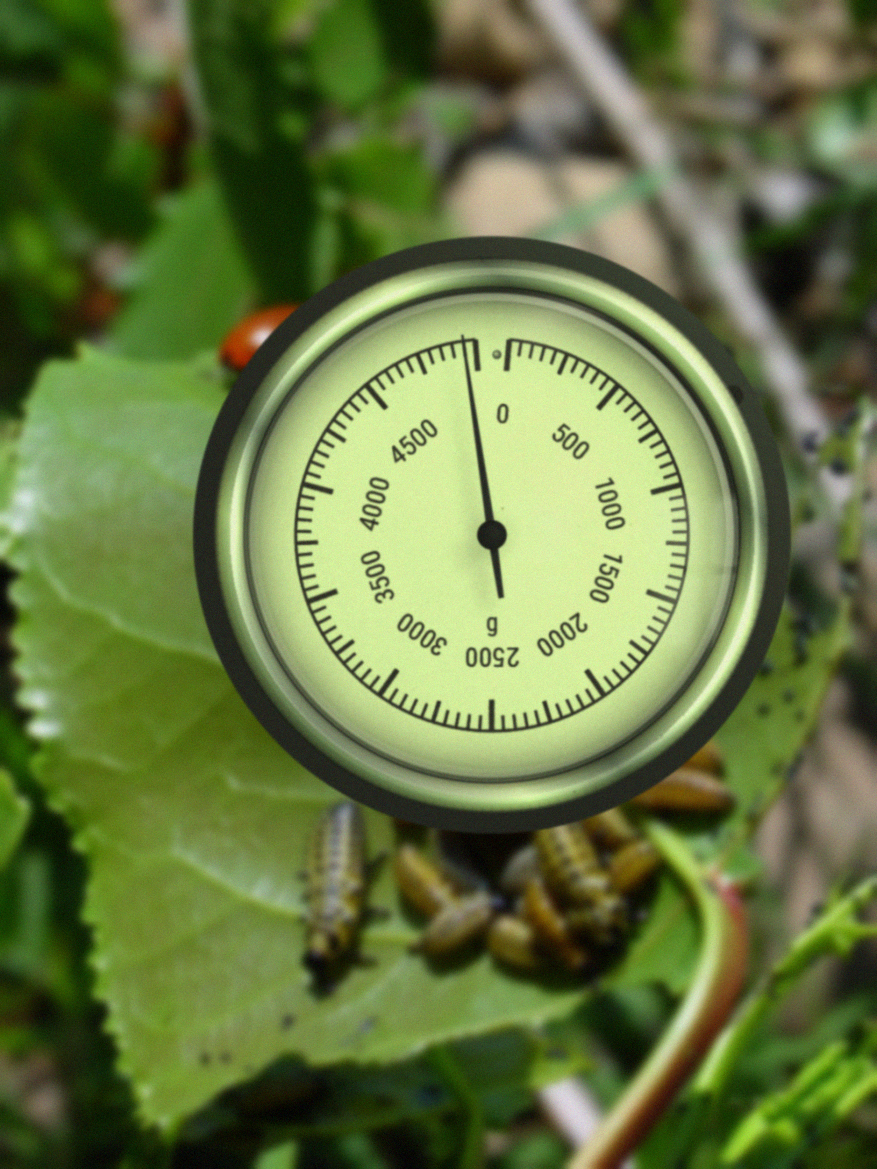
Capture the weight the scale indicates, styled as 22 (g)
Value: 4950 (g)
